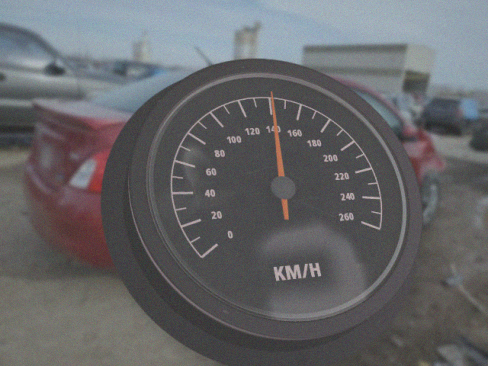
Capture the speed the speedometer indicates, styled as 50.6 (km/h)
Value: 140 (km/h)
